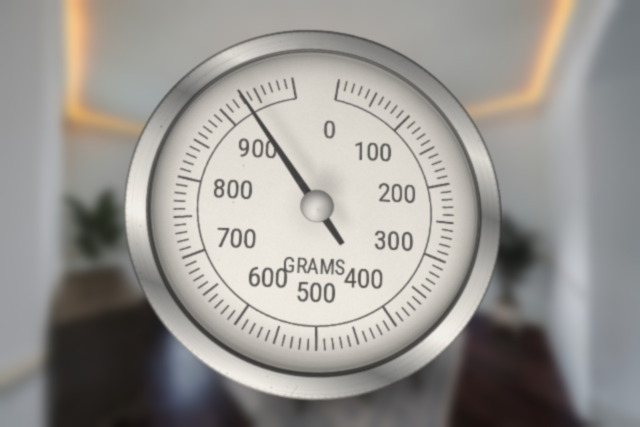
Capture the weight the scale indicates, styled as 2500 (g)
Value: 930 (g)
